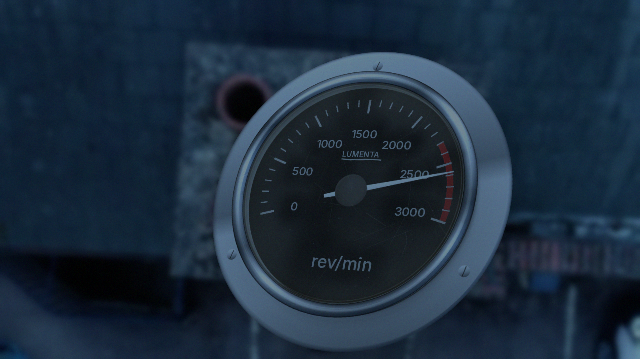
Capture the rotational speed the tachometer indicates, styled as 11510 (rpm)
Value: 2600 (rpm)
